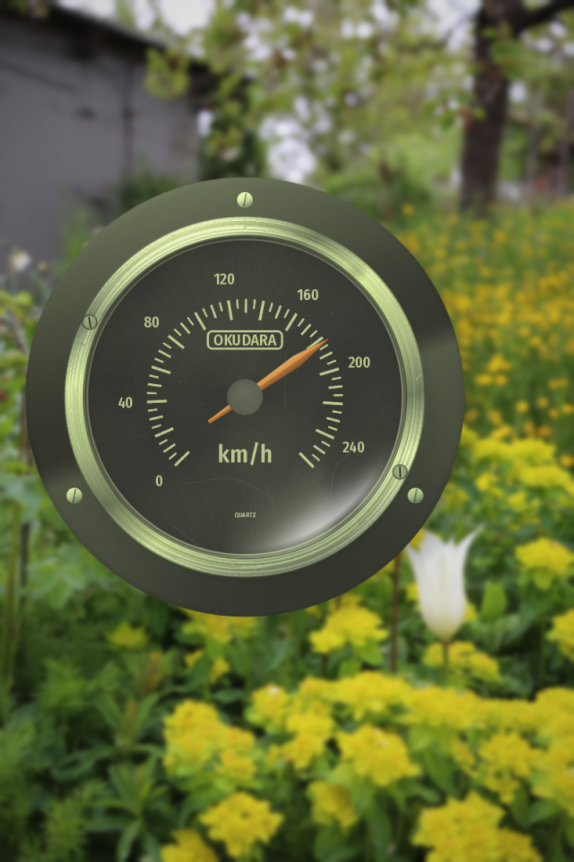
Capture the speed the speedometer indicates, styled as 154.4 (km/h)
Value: 182.5 (km/h)
